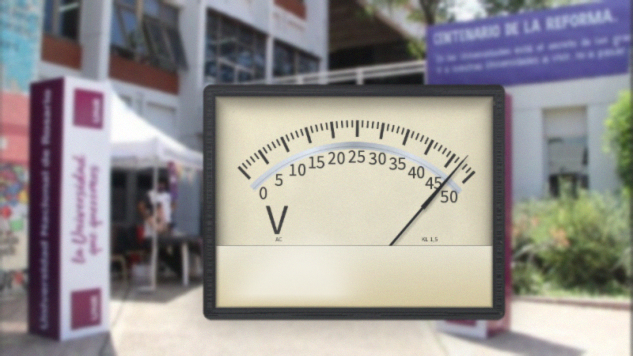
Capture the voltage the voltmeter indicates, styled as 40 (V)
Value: 47 (V)
